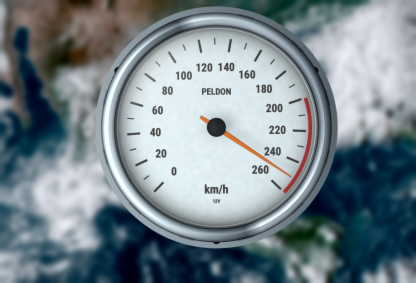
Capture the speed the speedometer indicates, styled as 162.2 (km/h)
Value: 250 (km/h)
